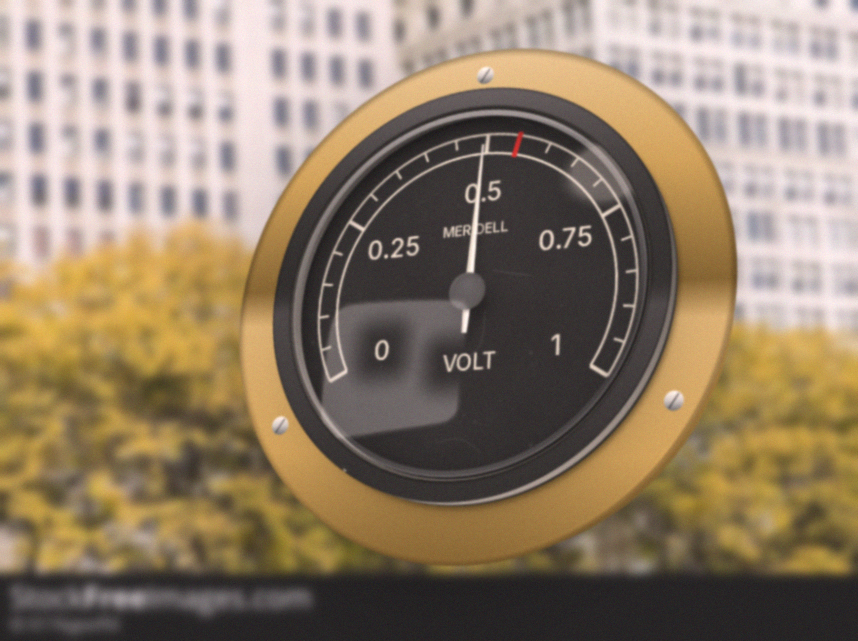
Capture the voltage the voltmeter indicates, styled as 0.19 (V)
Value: 0.5 (V)
